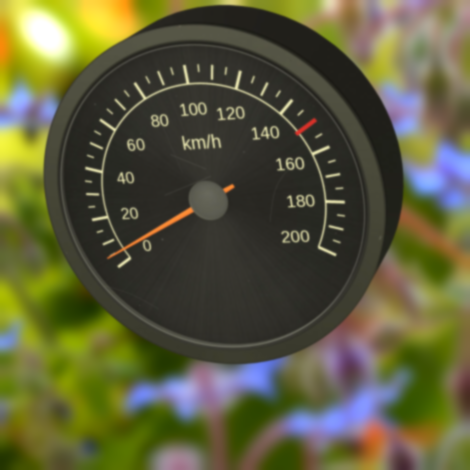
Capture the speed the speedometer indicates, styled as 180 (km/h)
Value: 5 (km/h)
